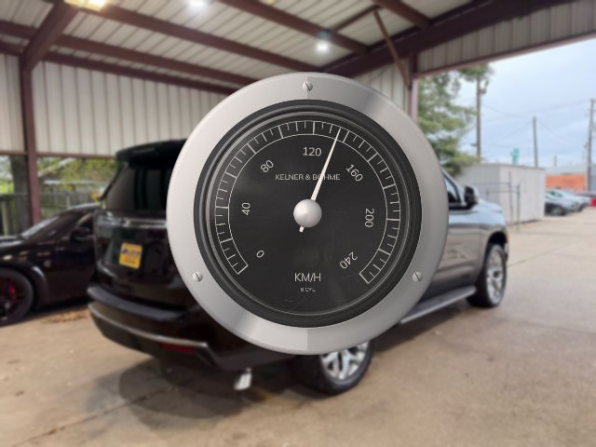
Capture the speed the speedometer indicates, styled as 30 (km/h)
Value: 135 (km/h)
